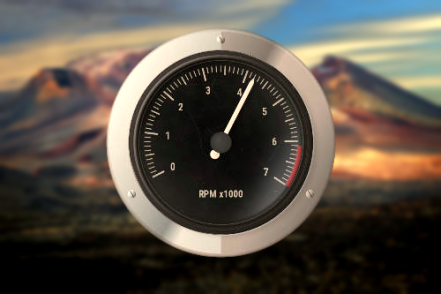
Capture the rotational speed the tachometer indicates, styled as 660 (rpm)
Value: 4200 (rpm)
